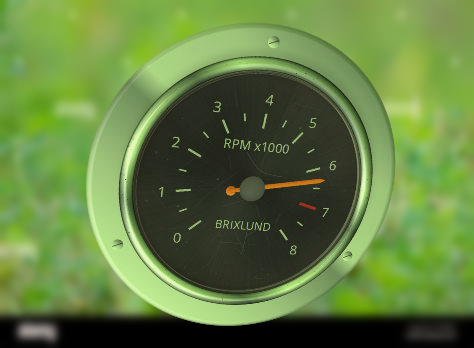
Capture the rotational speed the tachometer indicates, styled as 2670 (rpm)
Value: 6250 (rpm)
